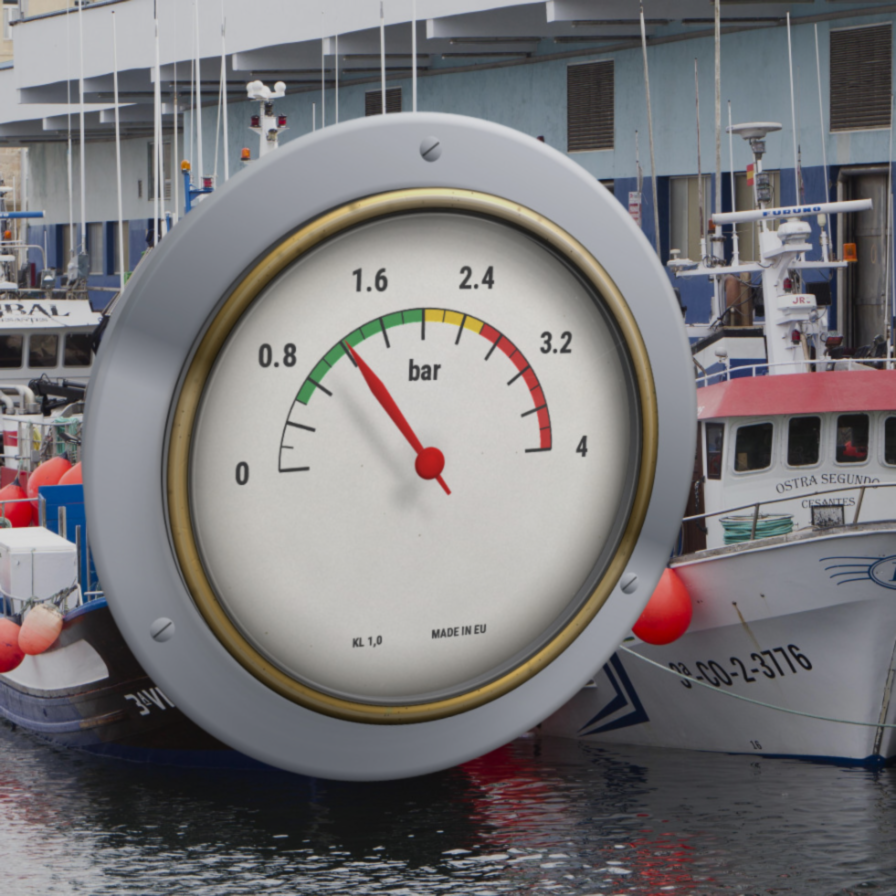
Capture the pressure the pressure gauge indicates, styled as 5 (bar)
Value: 1.2 (bar)
